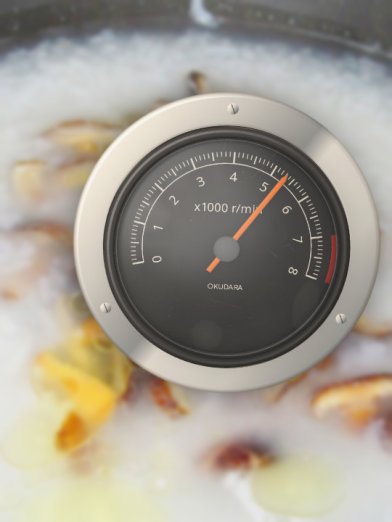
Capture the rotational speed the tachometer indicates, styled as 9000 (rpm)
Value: 5300 (rpm)
